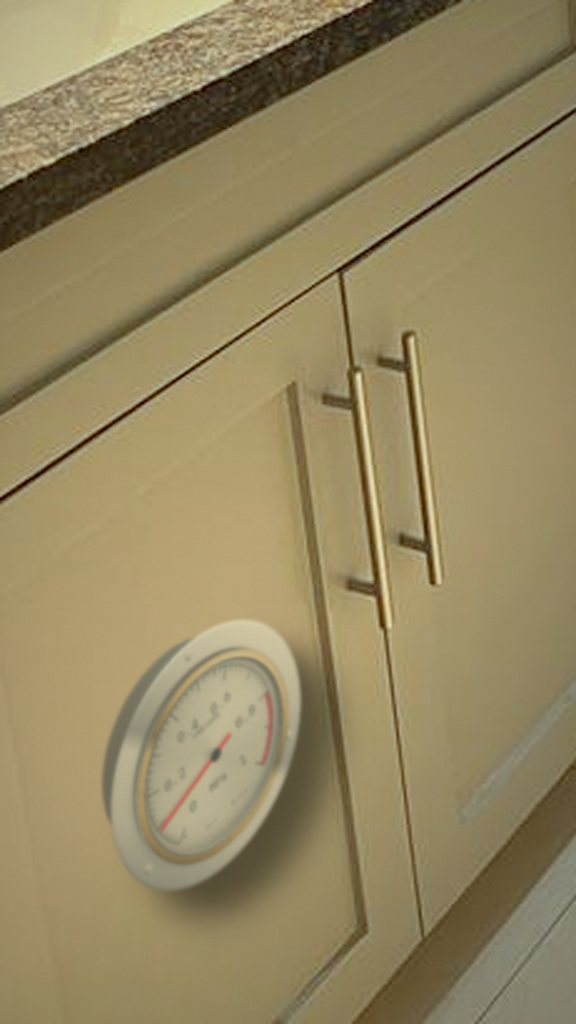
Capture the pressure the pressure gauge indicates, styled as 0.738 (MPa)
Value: 0.1 (MPa)
